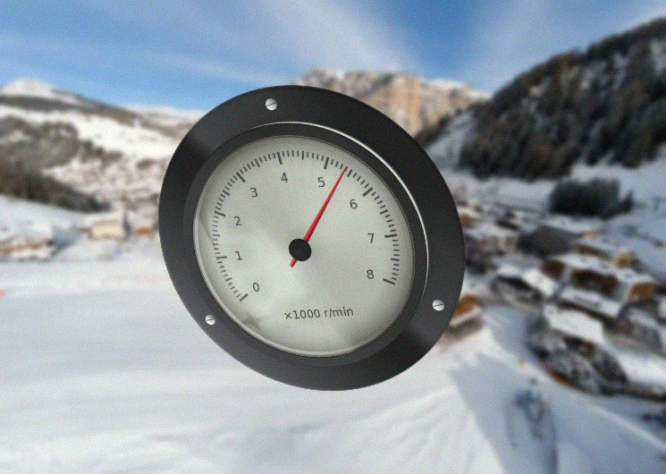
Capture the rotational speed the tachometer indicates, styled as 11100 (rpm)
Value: 5400 (rpm)
